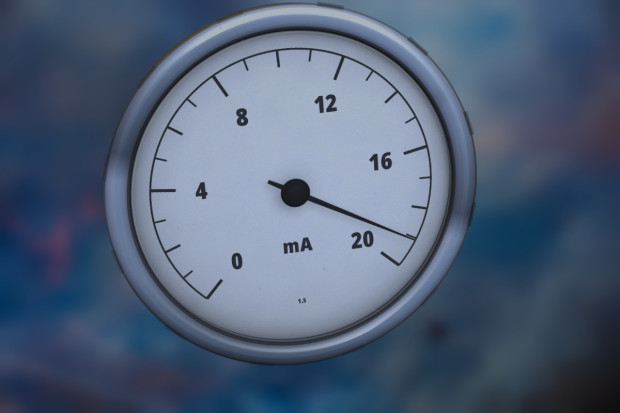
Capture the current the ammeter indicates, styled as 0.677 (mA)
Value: 19 (mA)
